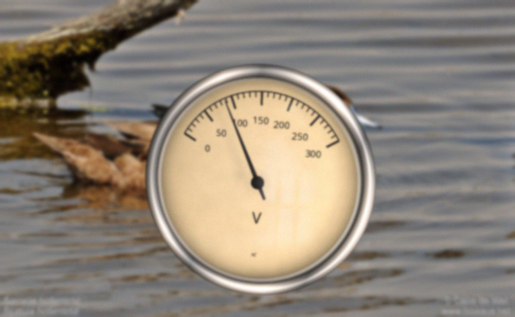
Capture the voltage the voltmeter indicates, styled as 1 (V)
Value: 90 (V)
